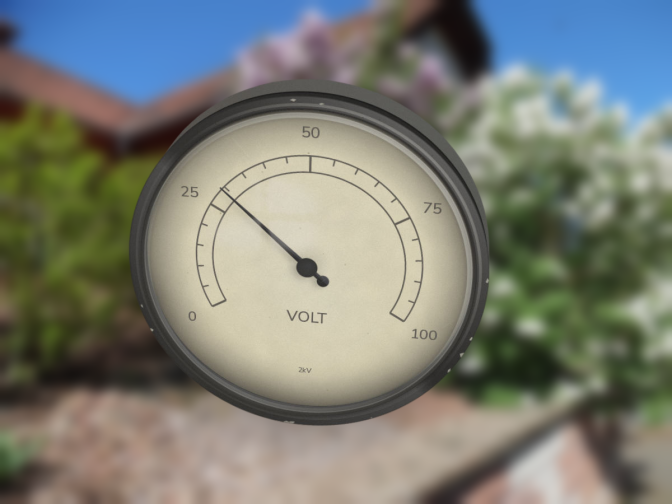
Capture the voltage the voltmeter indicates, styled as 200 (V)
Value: 30 (V)
